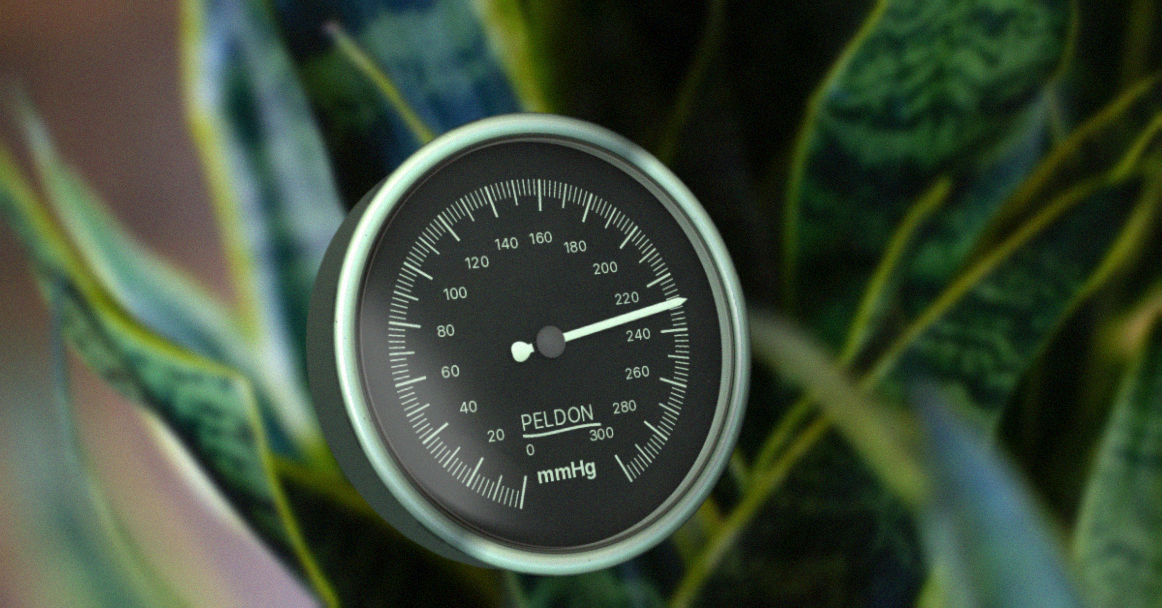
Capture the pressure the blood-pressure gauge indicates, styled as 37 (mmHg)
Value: 230 (mmHg)
